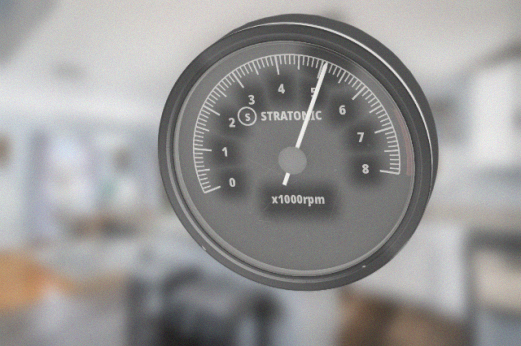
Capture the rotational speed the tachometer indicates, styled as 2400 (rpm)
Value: 5100 (rpm)
